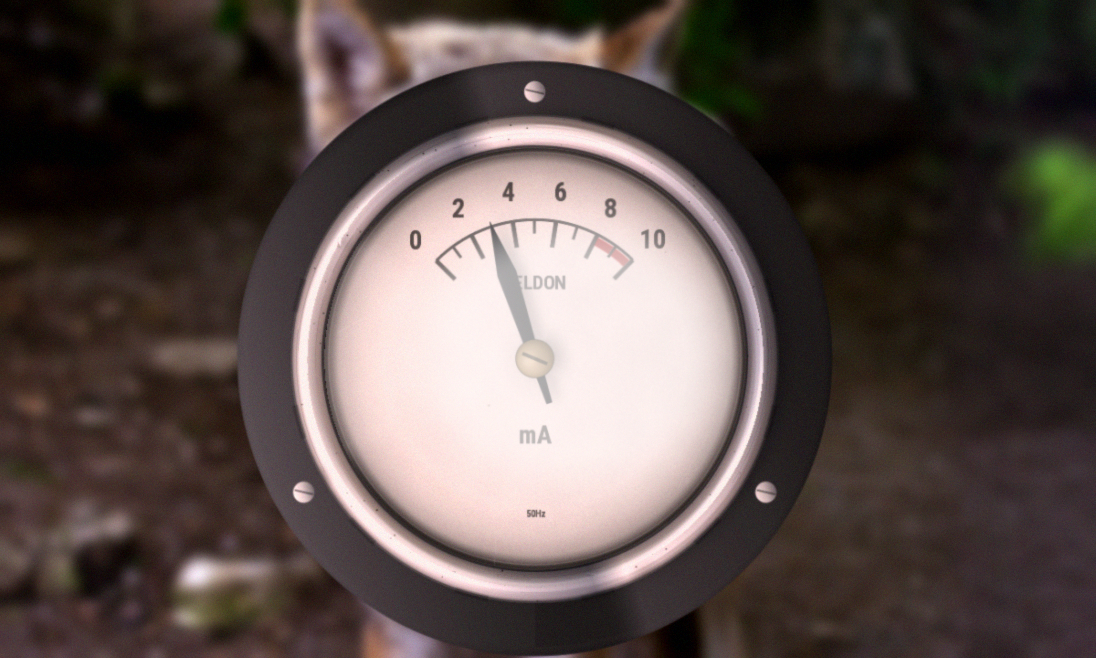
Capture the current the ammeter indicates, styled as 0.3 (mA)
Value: 3 (mA)
